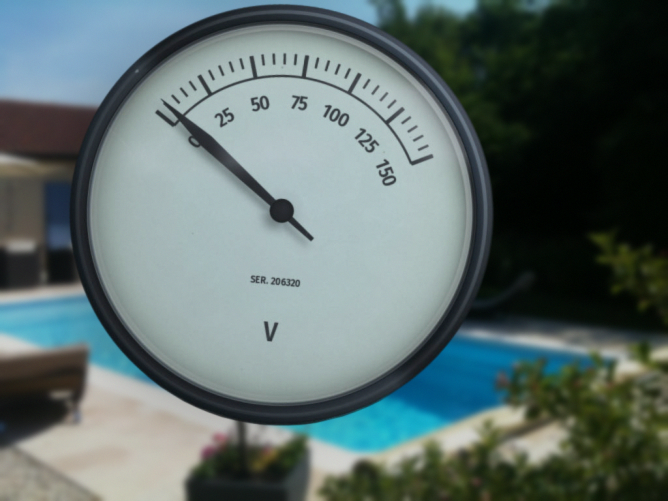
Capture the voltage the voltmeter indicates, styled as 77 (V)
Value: 5 (V)
